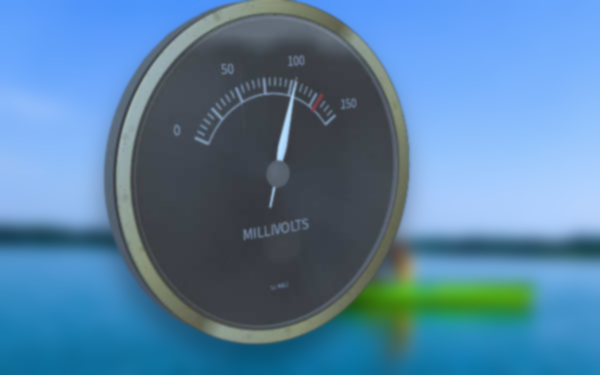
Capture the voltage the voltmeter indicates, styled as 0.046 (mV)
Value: 100 (mV)
